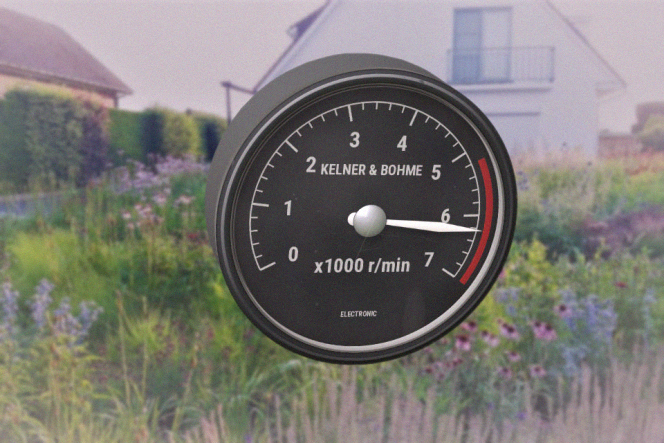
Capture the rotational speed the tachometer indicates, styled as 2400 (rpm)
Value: 6200 (rpm)
